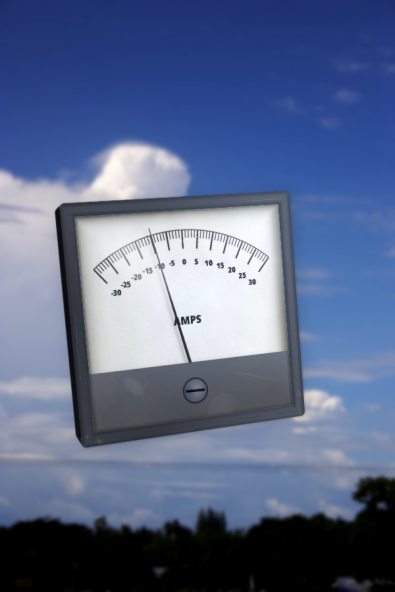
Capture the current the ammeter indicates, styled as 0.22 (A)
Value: -10 (A)
